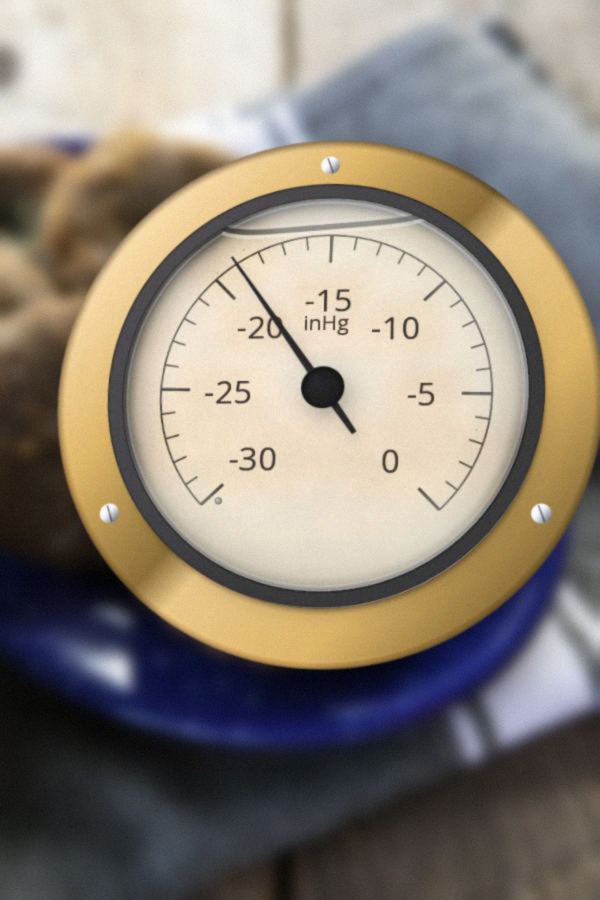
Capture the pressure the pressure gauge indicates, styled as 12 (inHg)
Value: -19 (inHg)
